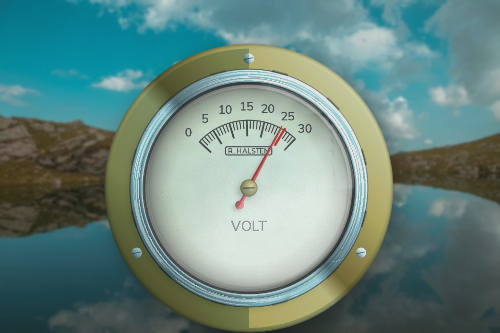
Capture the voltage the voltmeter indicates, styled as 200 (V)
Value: 25 (V)
